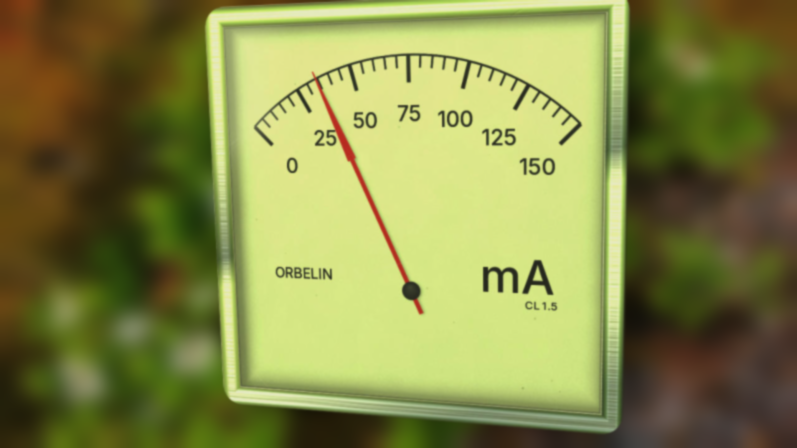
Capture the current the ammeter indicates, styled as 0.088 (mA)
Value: 35 (mA)
